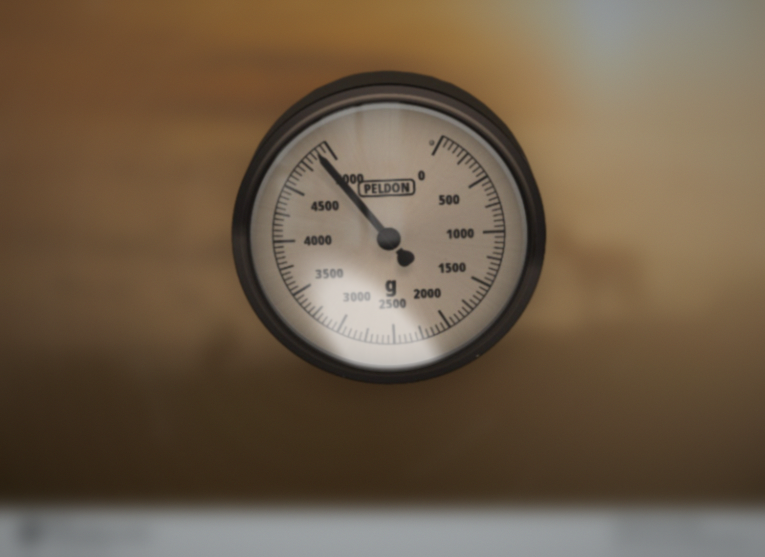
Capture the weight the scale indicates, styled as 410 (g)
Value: 4900 (g)
